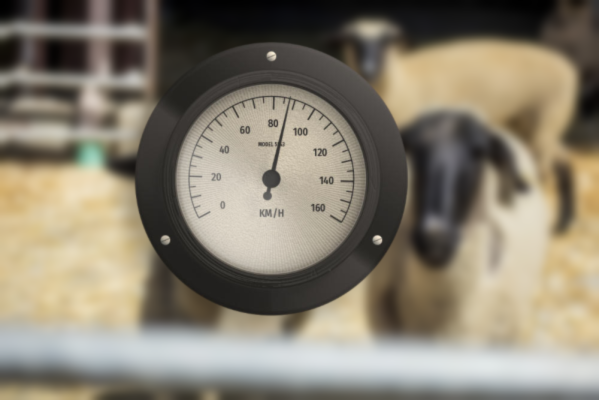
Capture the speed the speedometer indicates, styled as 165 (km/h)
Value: 87.5 (km/h)
